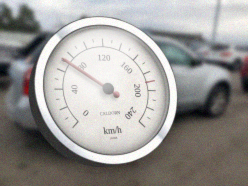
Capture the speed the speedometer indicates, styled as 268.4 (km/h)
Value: 70 (km/h)
